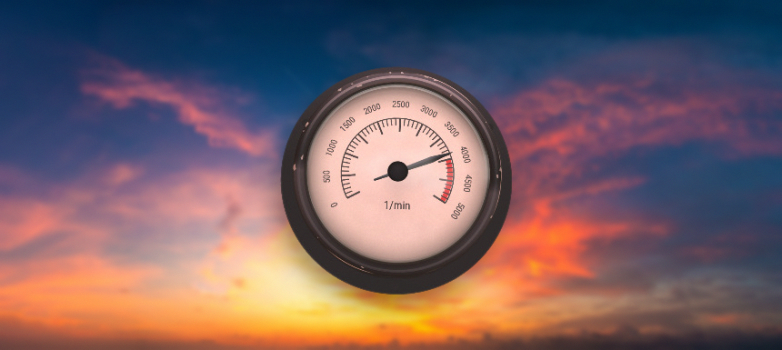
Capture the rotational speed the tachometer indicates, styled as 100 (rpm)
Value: 3900 (rpm)
